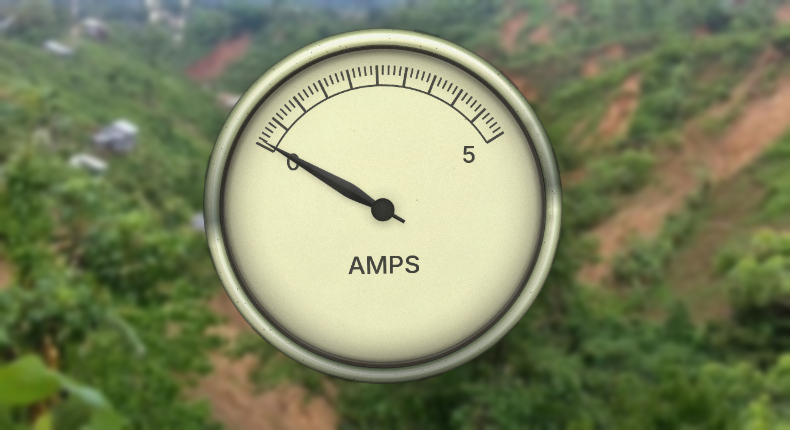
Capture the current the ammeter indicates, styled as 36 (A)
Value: 0.1 (A)
